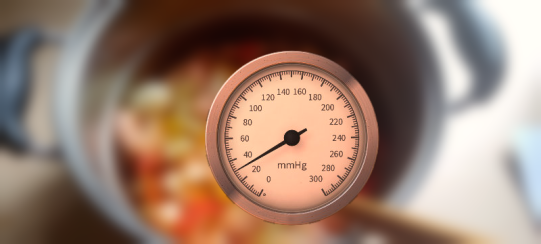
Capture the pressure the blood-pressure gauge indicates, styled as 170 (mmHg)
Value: 30 (mmHg)
